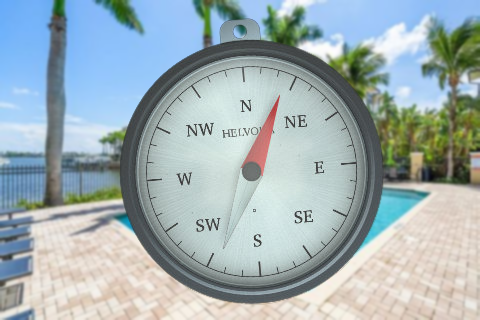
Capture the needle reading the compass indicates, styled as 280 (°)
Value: 25 (°)
